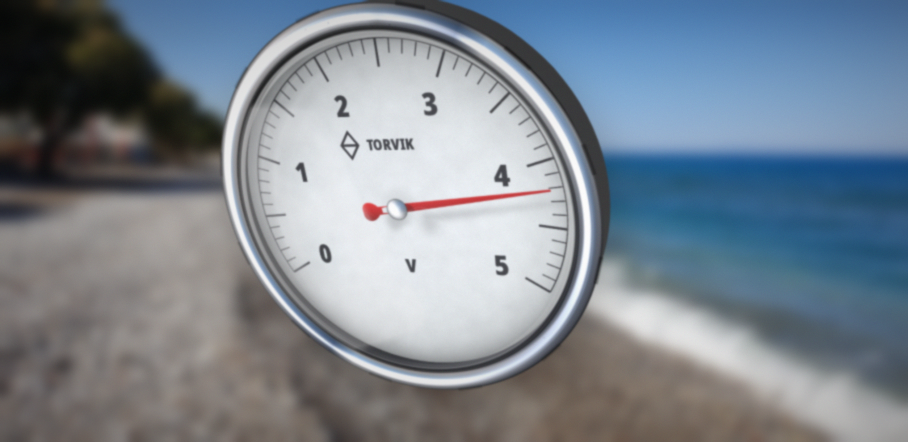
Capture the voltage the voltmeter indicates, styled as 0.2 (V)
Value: 4.2 (V)
